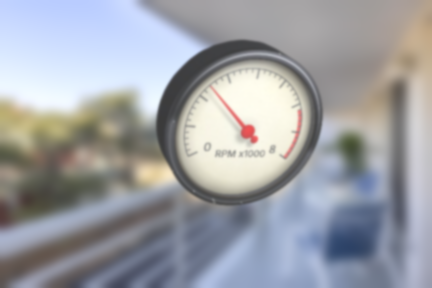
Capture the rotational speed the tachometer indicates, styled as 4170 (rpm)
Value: 2400 (rpm)
